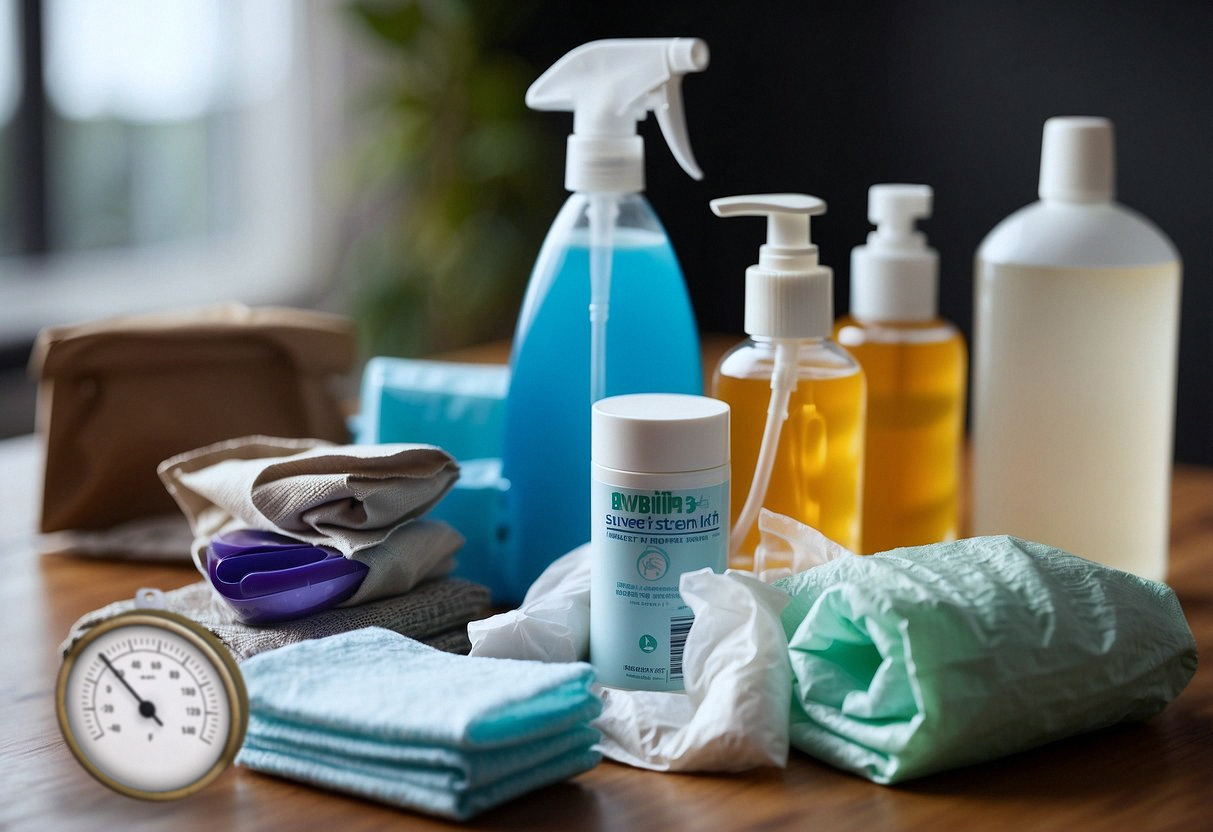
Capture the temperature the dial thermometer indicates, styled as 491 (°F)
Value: 20 (°F)
